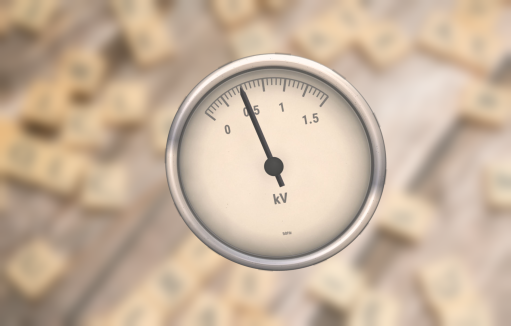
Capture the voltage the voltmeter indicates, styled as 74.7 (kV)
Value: 0.5 (kV)
